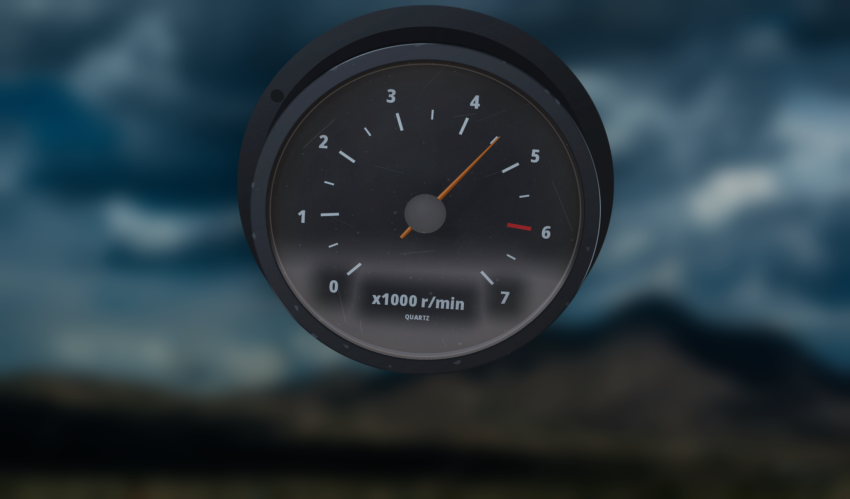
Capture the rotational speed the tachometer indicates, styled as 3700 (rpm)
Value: 4500 (rpm)
